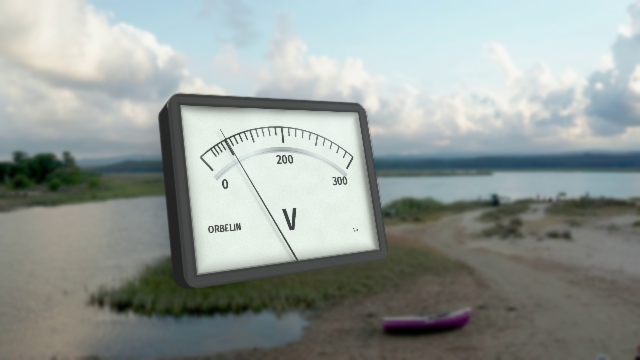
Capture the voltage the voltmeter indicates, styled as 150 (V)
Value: 100 (V)
